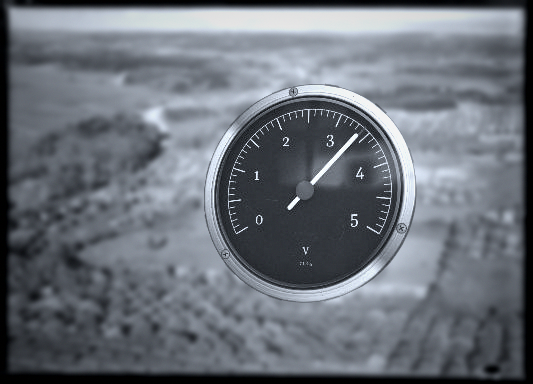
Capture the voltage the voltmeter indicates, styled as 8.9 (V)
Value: 3.4 (V)
